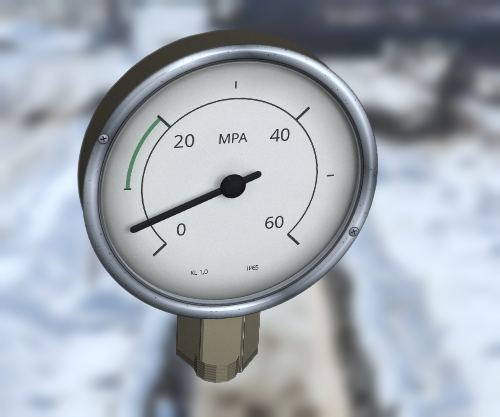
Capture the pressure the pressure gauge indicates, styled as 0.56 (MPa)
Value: 5 (MPa)
